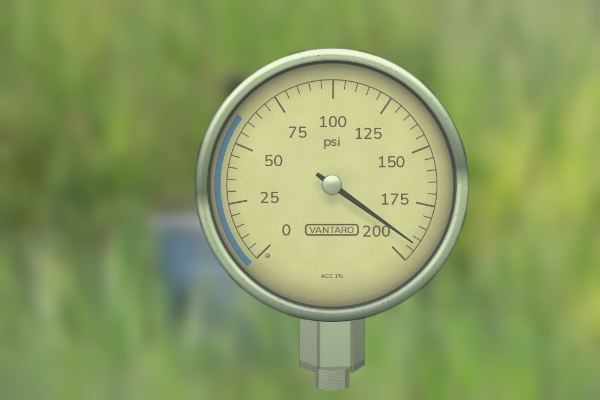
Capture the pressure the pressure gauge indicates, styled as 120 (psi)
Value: 192.5 (psi)
